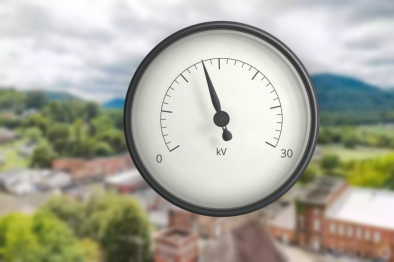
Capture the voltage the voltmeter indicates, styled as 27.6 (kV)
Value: 13 (kV)
